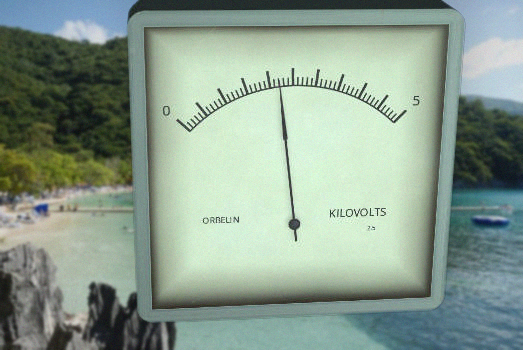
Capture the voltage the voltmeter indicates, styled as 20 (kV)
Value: 2.2 (kV)
